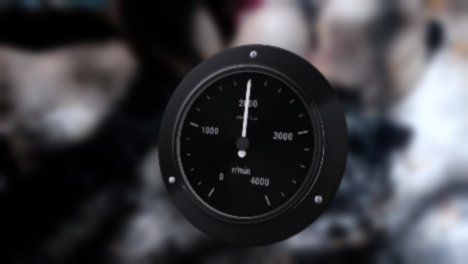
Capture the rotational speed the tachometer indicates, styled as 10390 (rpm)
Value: 2000 (rpm)
